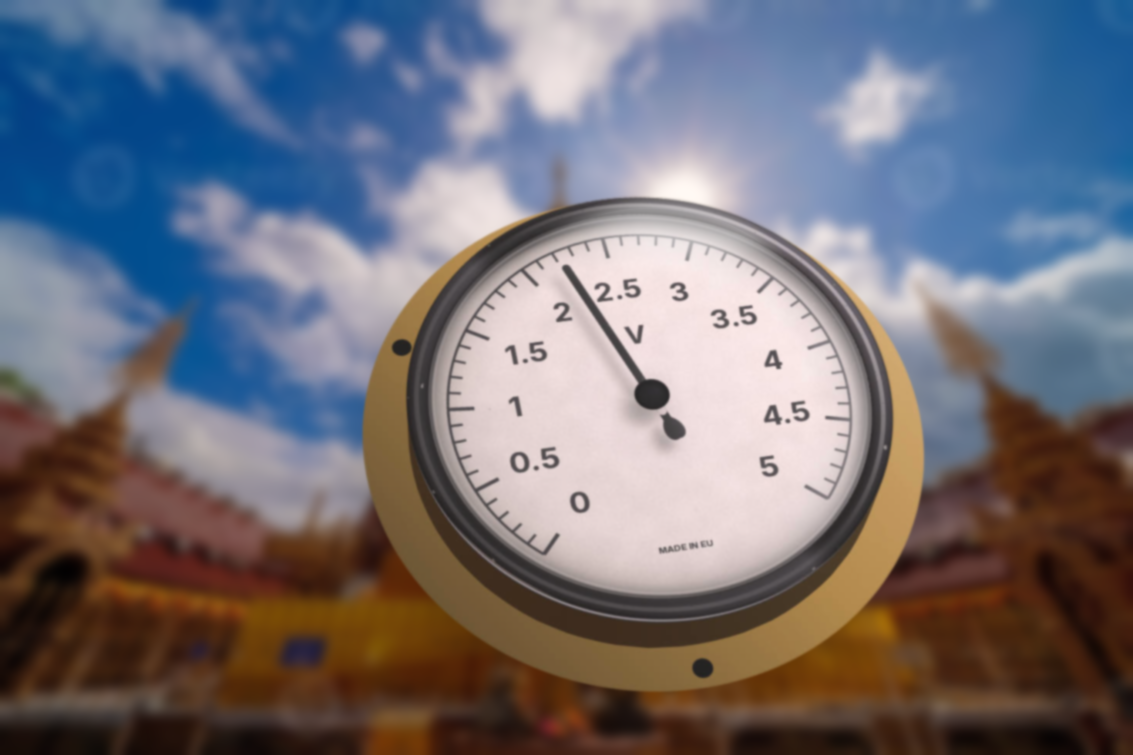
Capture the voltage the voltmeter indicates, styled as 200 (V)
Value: 2.2 (V)
